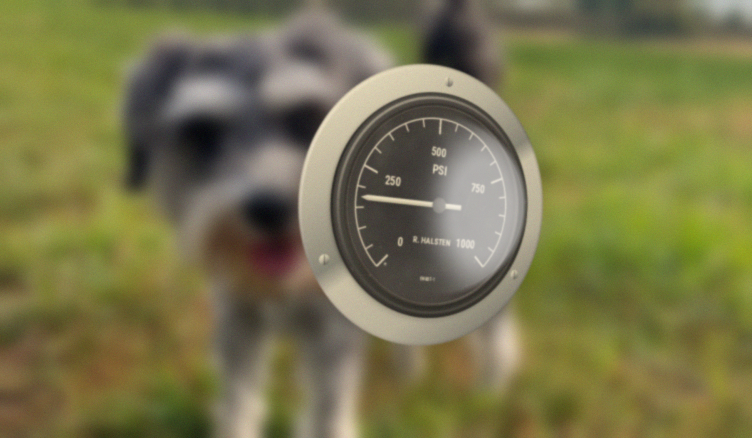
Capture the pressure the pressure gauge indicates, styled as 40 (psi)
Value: 175 (psi)
